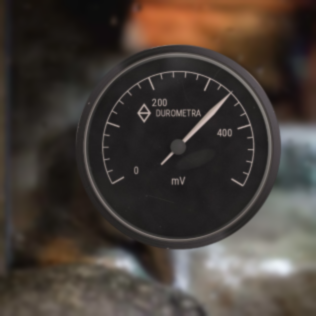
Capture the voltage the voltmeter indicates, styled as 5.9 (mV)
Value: 340 (mV)
